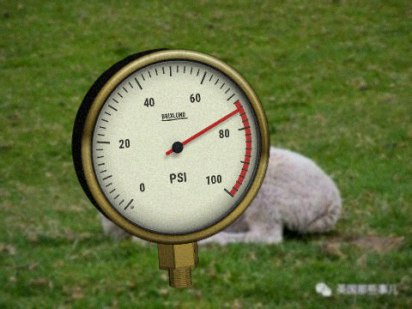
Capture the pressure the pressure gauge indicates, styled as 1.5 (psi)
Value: 74 (psi)
